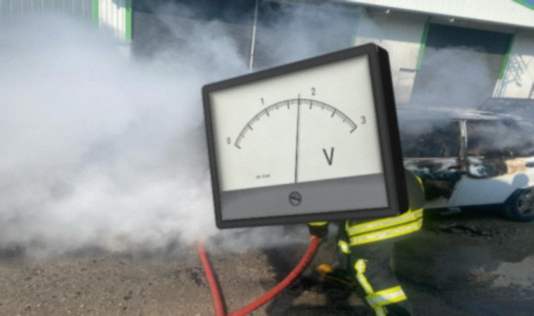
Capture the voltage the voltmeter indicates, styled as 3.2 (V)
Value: 1.75 (V)
